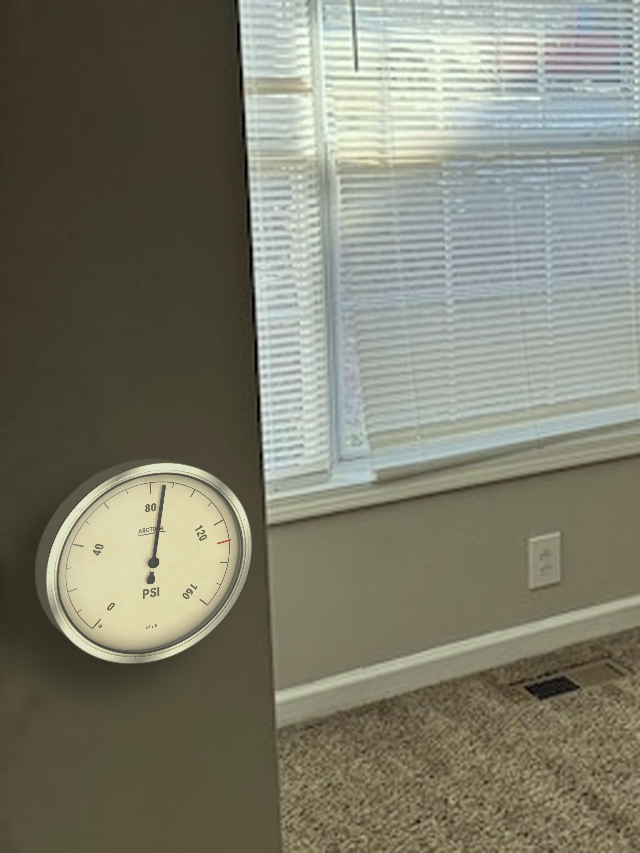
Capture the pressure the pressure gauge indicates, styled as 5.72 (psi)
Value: 85 (psi)
